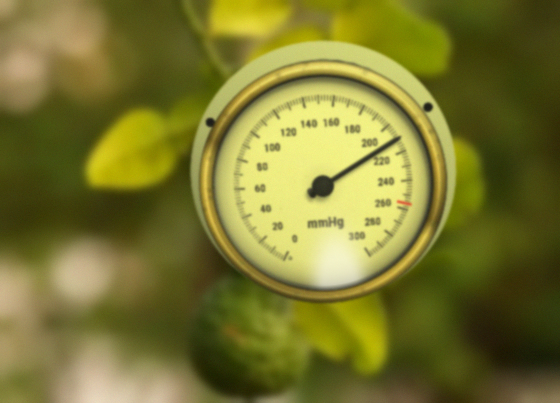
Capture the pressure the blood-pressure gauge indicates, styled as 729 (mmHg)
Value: 210 (mmHg)
